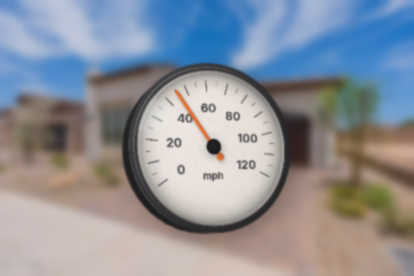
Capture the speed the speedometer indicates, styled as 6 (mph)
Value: 45 (mph)
